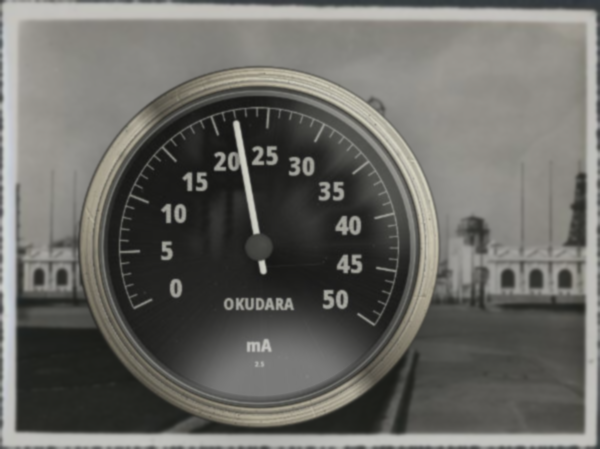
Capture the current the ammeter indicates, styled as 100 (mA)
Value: 22 (mA)
